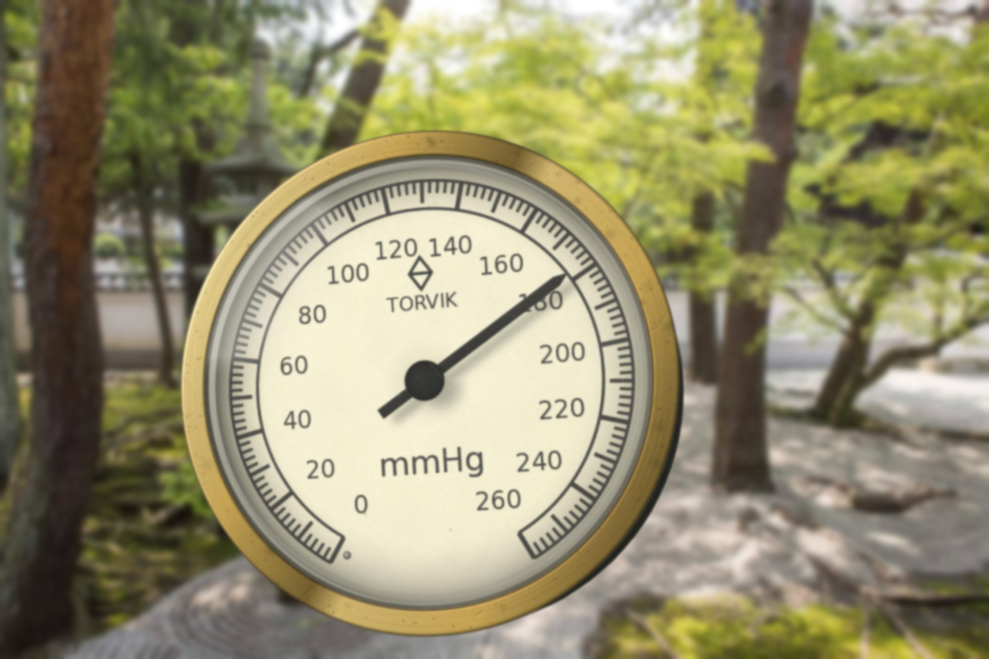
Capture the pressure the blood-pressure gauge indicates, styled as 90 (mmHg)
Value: 178 (mmHg)
